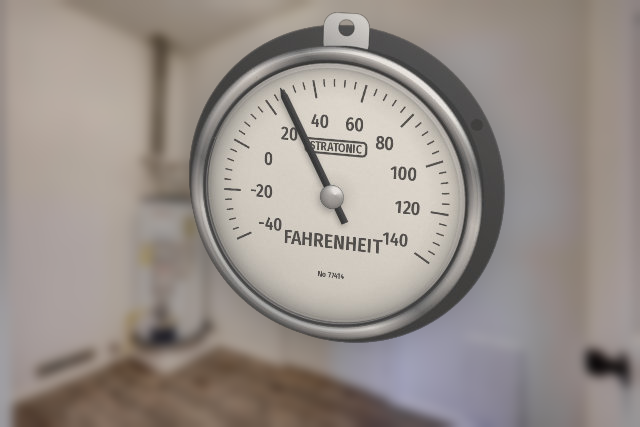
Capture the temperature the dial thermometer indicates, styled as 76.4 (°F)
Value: 28 (°F)
